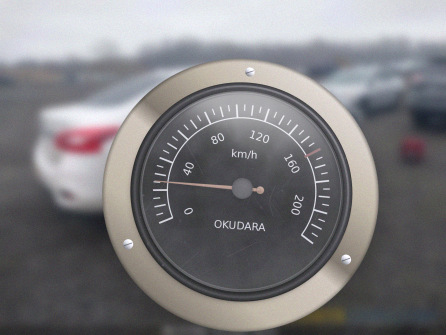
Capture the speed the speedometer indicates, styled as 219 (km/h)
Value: 25 (km/h)
